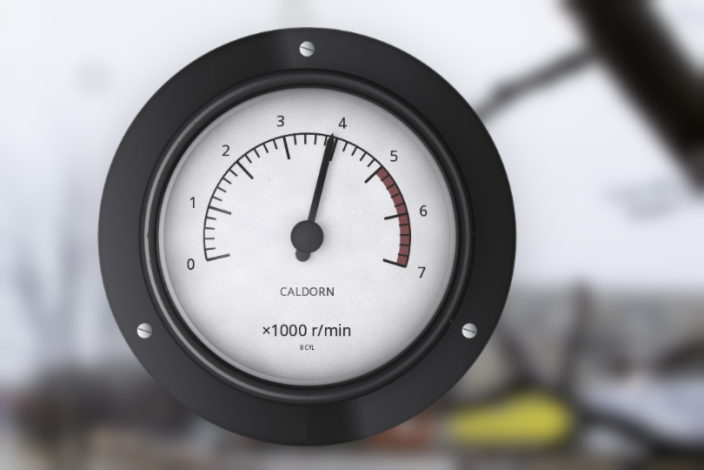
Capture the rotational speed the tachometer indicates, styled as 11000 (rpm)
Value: 3900 (rpm)
